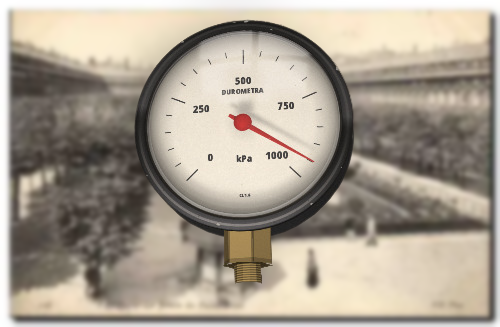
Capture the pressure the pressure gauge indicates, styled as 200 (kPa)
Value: 950 (kPa)
